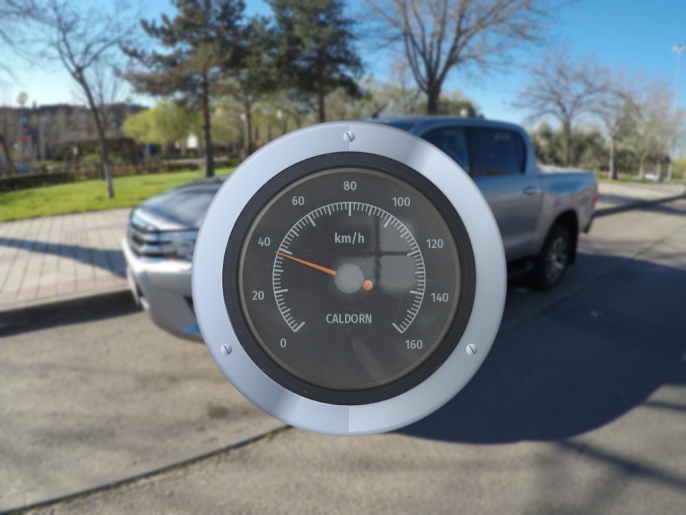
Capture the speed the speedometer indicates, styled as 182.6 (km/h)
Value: 38 (km/h)
